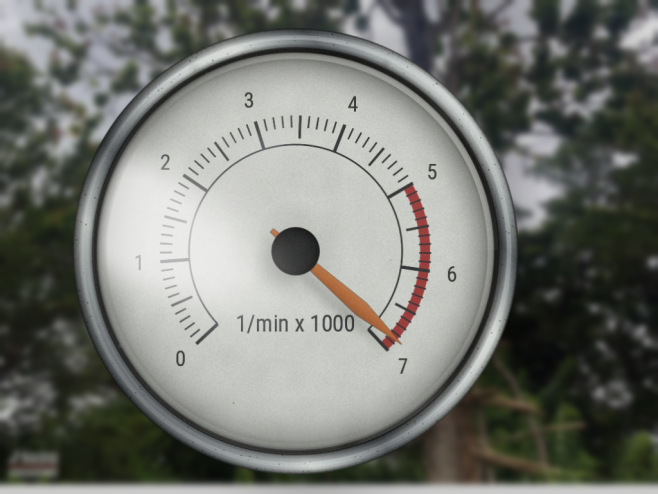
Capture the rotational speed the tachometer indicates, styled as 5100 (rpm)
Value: 6850 (rpm)
